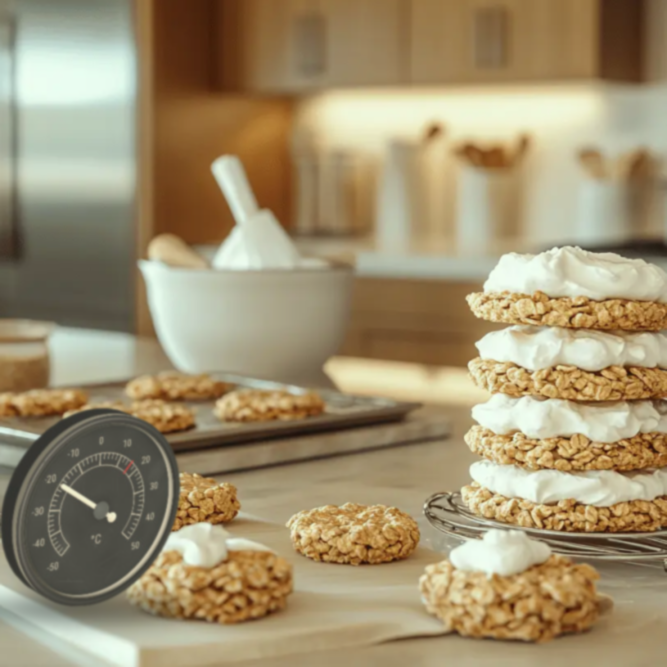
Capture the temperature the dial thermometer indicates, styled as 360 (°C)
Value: -20 (°C)
